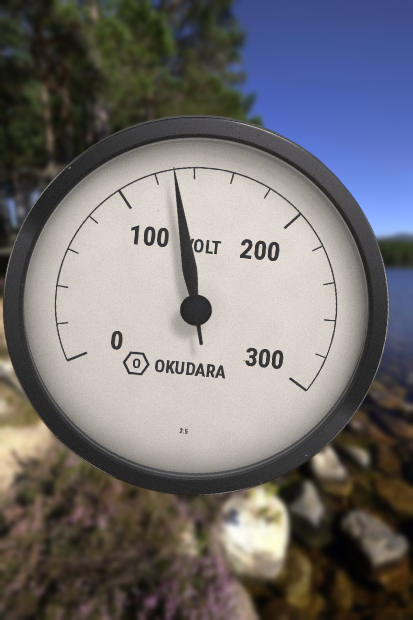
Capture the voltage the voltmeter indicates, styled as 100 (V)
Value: 130 (V)
